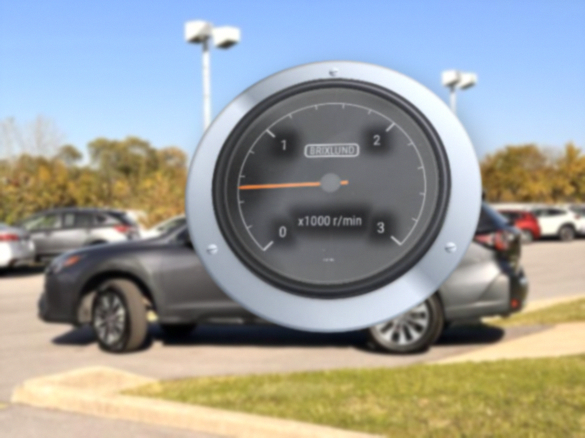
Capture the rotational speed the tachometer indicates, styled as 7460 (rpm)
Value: 500 (rpm)
